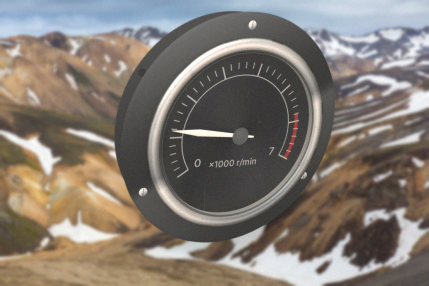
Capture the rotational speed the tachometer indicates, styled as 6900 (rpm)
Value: 1200 (rpm)
